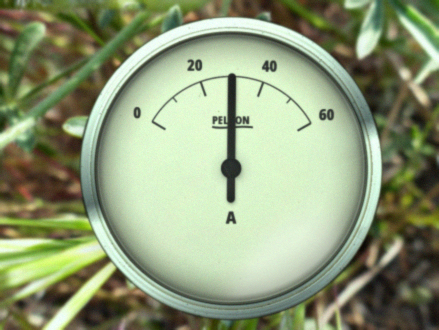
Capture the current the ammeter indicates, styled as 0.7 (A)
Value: 30 (A)
